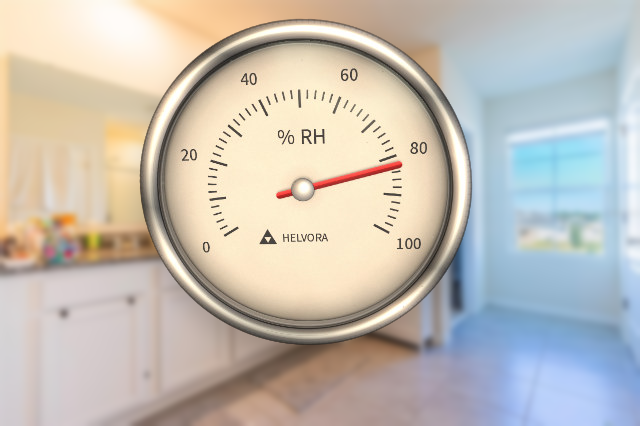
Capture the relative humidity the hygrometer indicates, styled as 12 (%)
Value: 82 (%)
